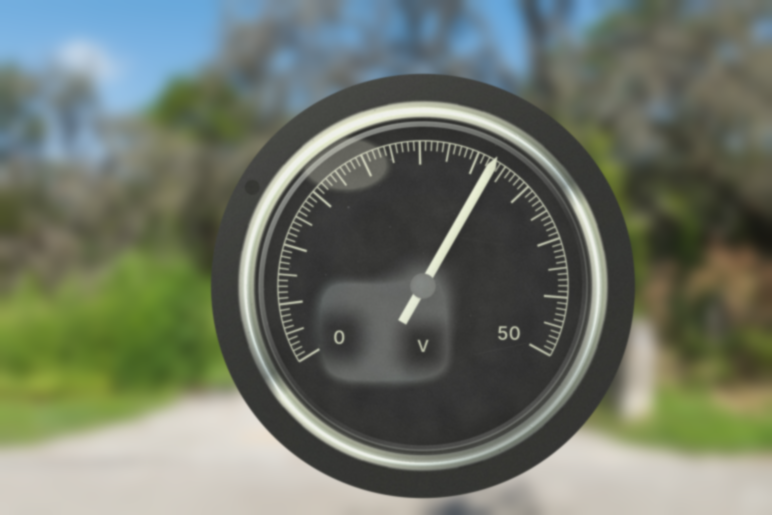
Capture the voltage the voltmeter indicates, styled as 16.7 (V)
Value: 31.5 (V)
